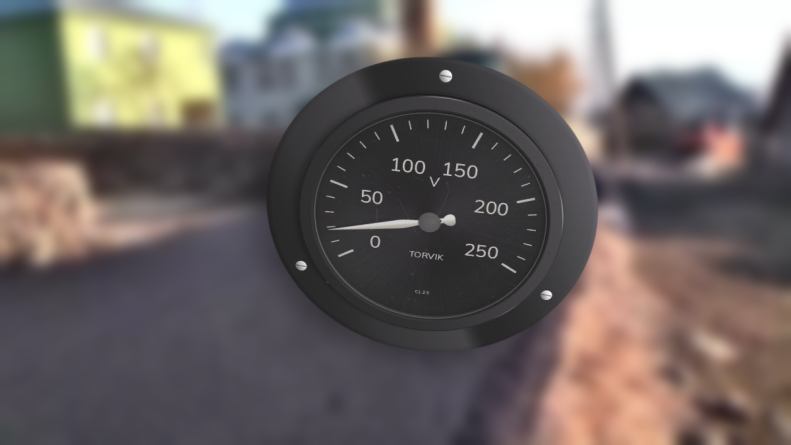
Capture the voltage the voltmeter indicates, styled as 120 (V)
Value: 20 (V)
